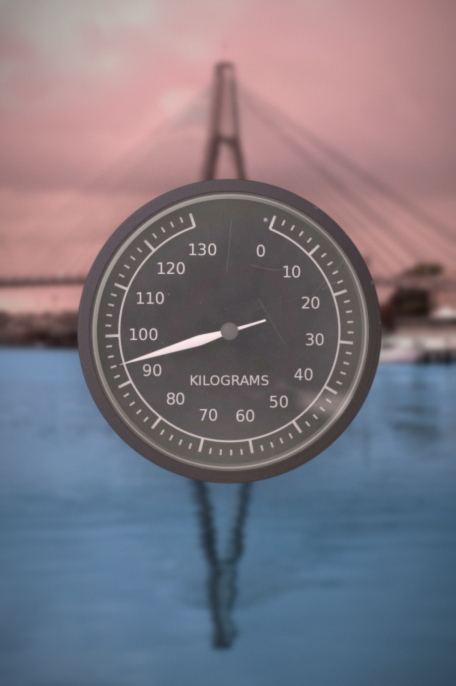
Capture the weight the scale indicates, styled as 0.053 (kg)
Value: 94 (kg)
